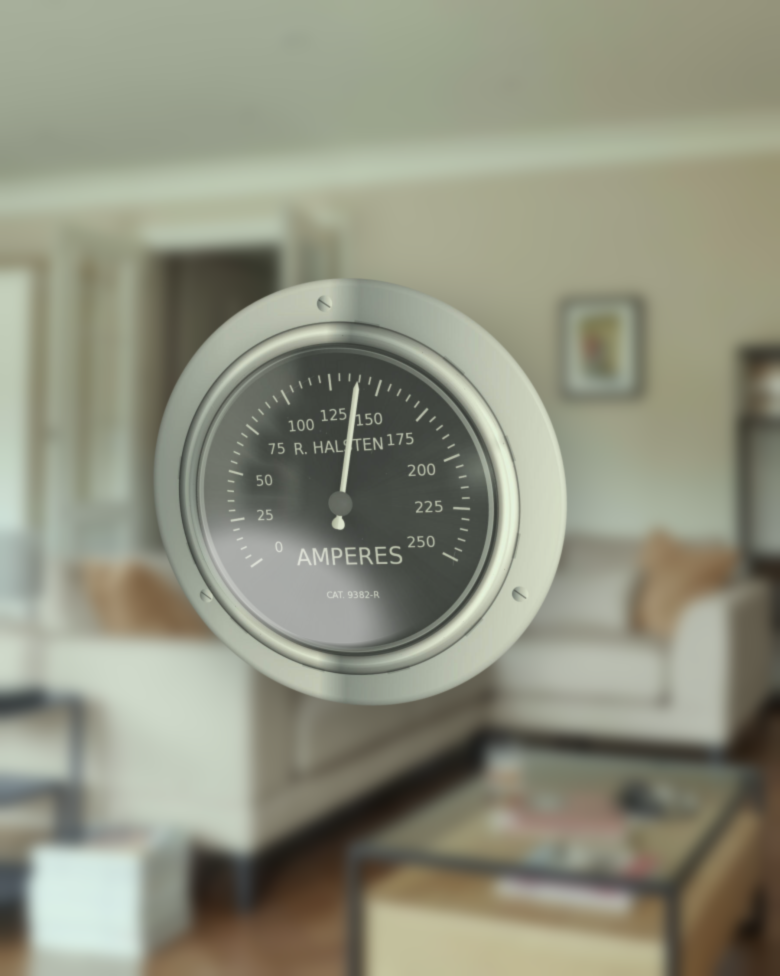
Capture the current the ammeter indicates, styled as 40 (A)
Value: 140 (A)
